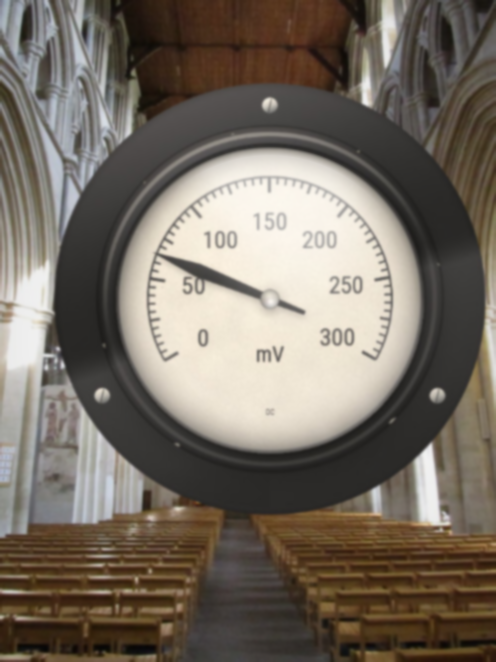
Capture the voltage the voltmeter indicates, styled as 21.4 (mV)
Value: 65 (mV)
